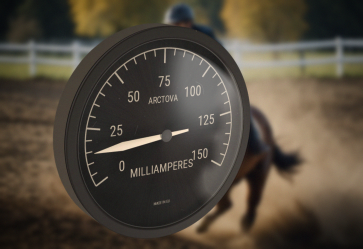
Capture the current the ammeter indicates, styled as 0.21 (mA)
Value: 15 (mA)
